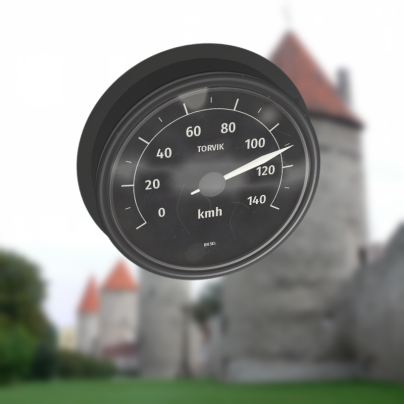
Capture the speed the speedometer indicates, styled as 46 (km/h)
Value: 110 (km/h)
